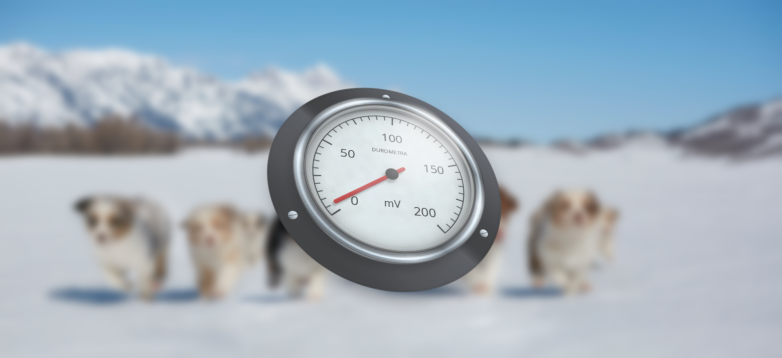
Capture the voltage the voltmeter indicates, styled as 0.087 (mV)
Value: 5 (mV)
